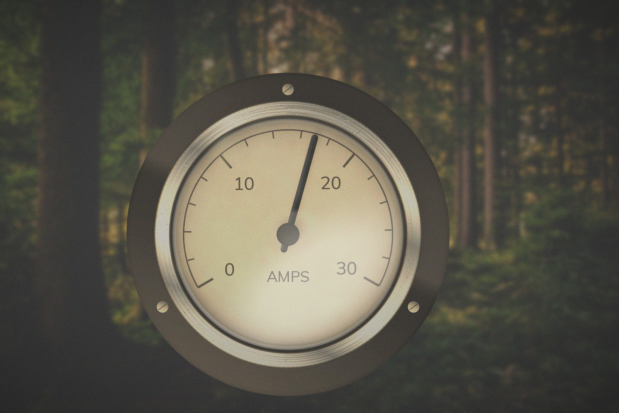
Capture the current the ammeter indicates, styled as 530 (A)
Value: 17 (A)
